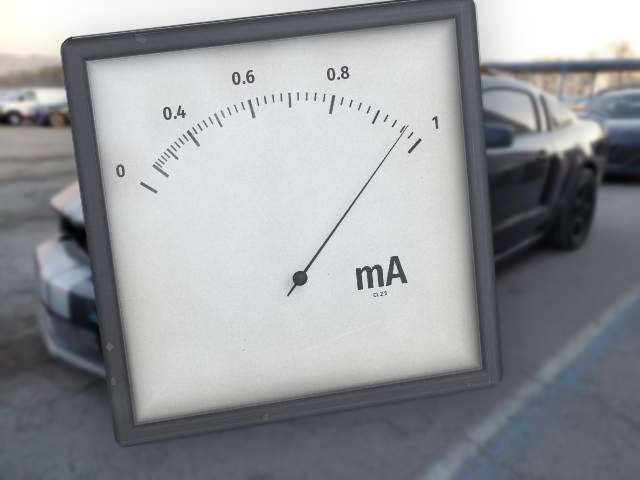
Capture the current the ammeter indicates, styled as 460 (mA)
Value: 0.96 (mA)
